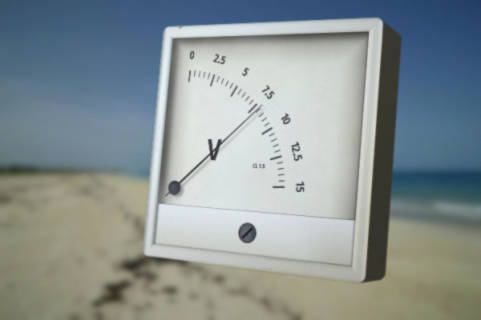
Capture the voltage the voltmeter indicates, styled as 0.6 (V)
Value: 8 (V)
